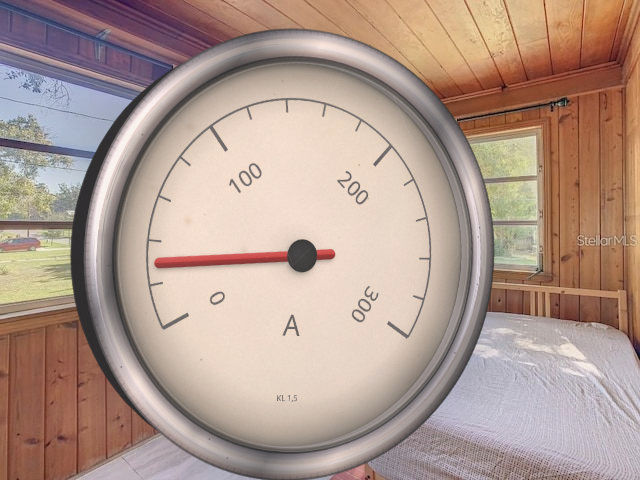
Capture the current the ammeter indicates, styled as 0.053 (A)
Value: 30 (A)
